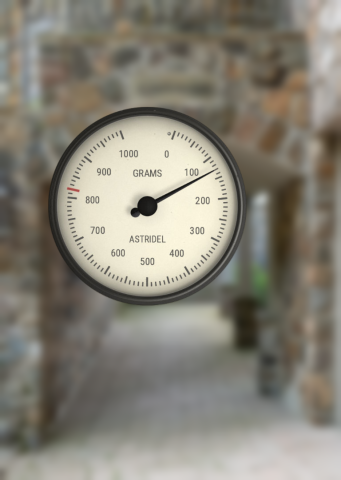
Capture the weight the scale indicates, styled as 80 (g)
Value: 130 (g)
